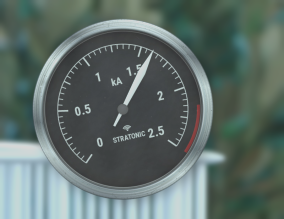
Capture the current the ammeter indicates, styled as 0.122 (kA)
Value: 1.6 (kA)
